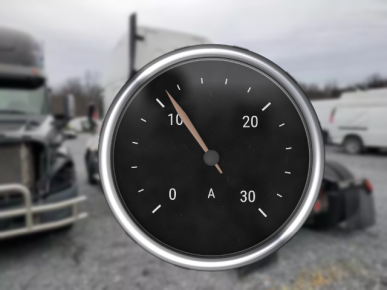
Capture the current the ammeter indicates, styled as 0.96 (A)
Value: 11 (A)
